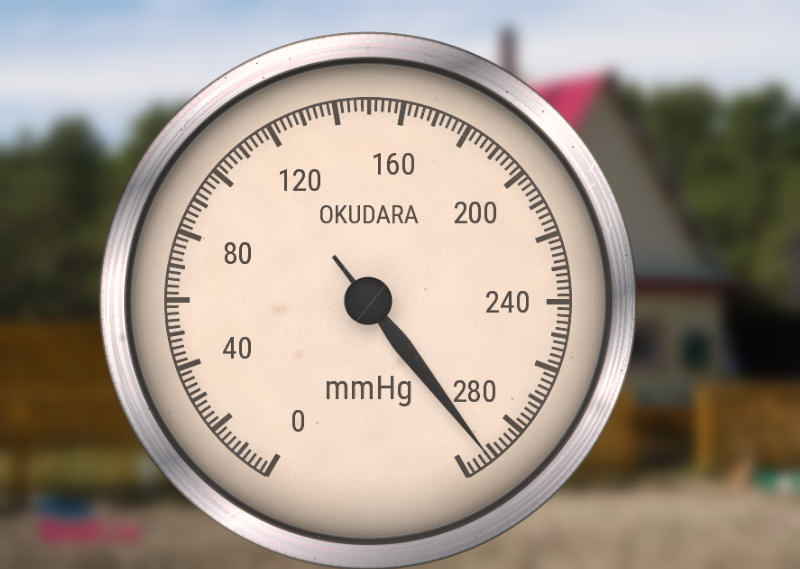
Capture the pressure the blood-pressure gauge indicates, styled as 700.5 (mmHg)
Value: 292 (mmHg)
